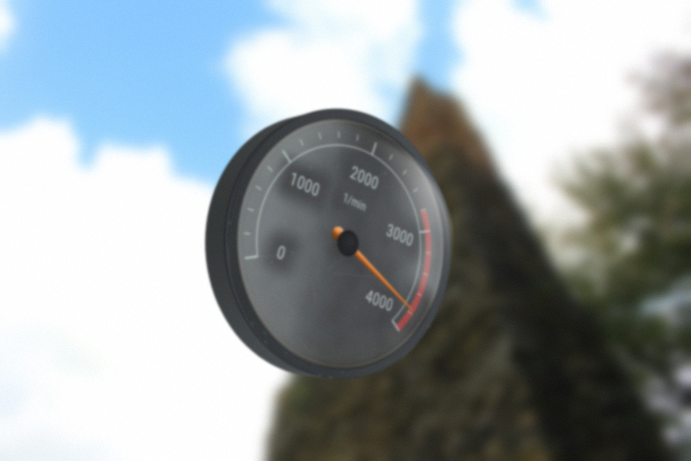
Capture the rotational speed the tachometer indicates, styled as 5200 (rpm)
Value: 3800 (rpm)
